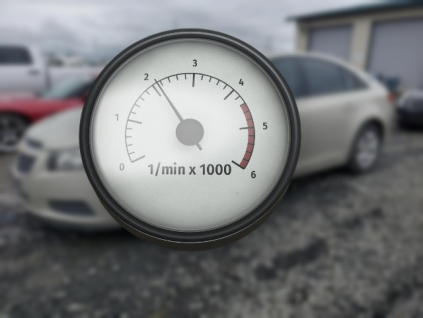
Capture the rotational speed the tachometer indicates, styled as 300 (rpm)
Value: 2100 (rpm)
